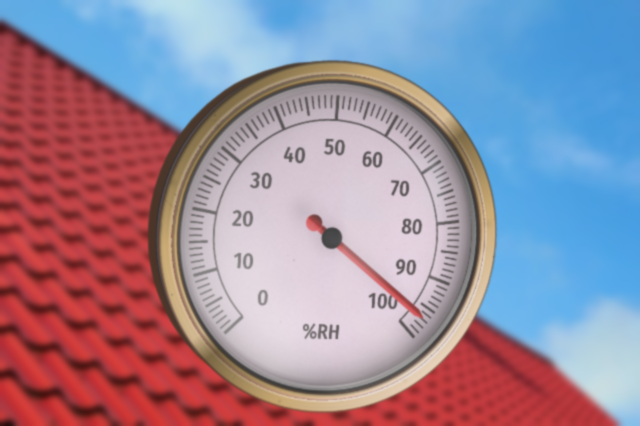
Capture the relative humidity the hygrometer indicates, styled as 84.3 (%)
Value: 97 (%)
